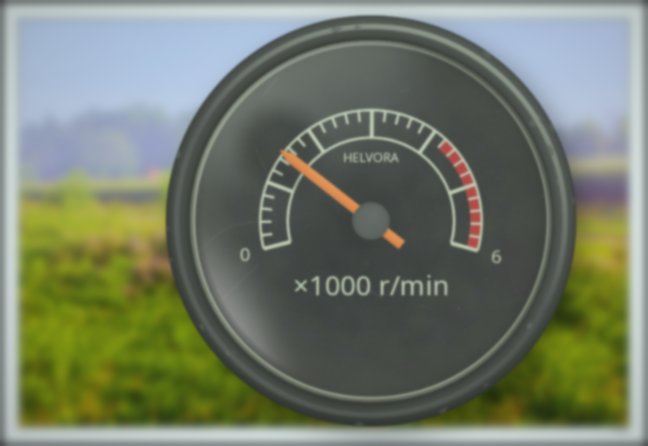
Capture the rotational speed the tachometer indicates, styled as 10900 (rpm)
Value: 1500 (rpm)
